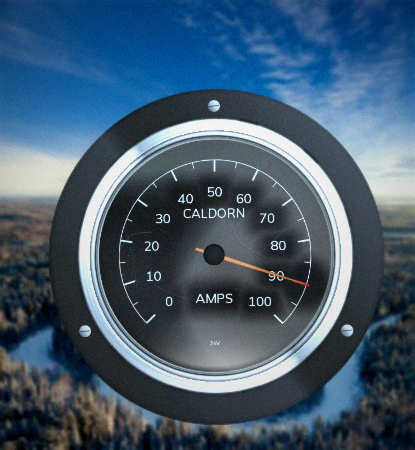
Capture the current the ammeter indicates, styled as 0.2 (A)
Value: 90 (A)
